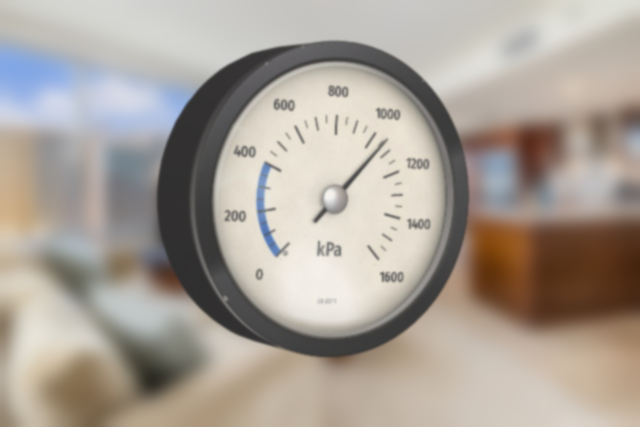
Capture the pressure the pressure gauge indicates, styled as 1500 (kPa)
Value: 1050 (kPa)
